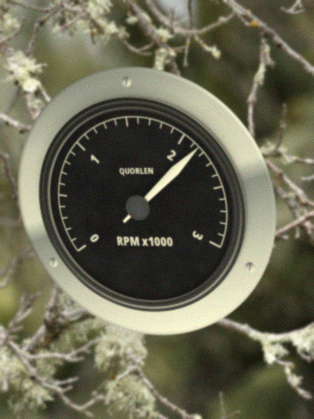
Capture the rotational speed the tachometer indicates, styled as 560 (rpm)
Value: 2150 (rpm)
